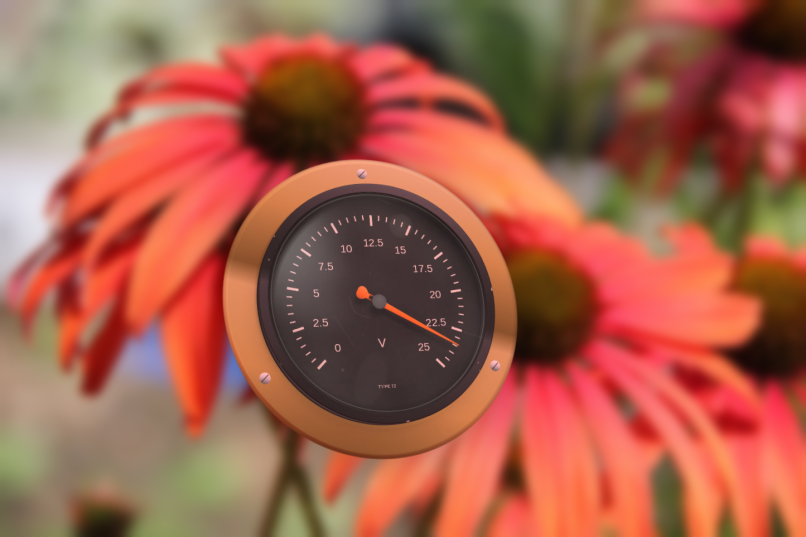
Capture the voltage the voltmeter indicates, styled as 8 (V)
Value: 23.5 (V)
